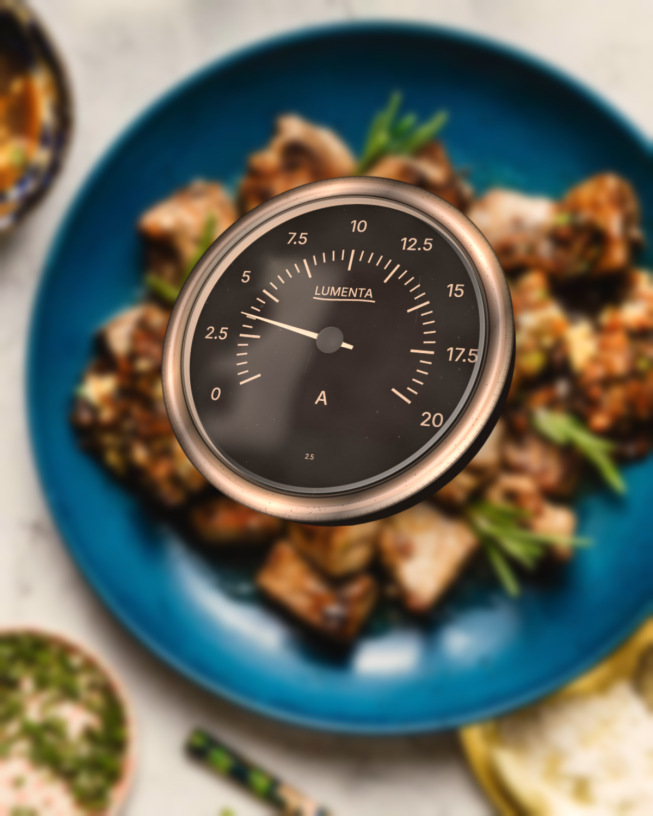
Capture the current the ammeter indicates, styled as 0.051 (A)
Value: 3.5 (A)
